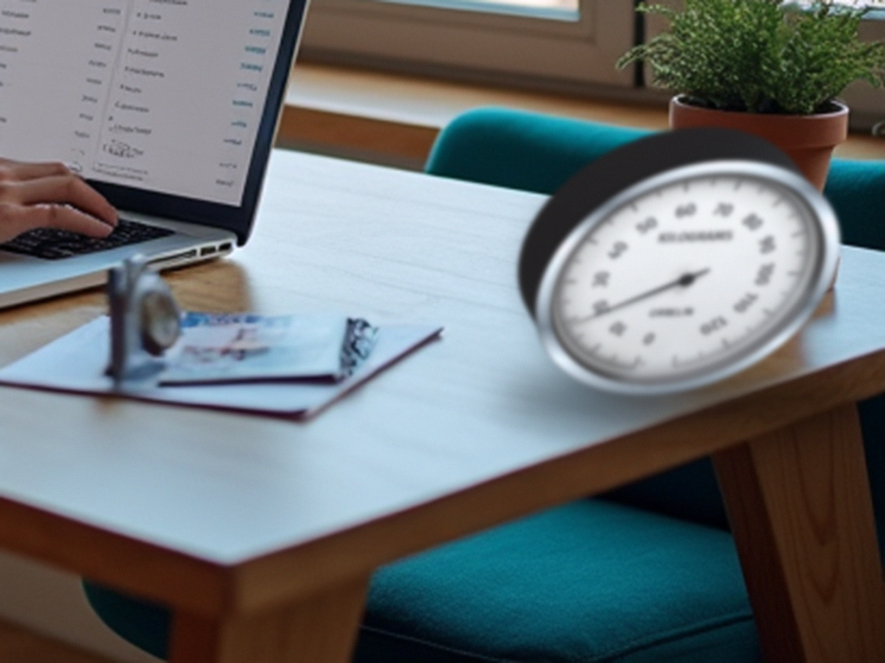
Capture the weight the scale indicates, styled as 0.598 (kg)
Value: 20 (kg)
